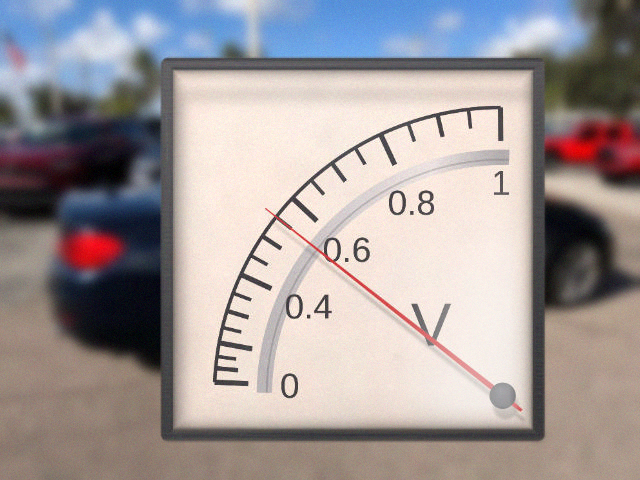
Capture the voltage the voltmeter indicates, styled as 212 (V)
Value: 0.55 (V)
